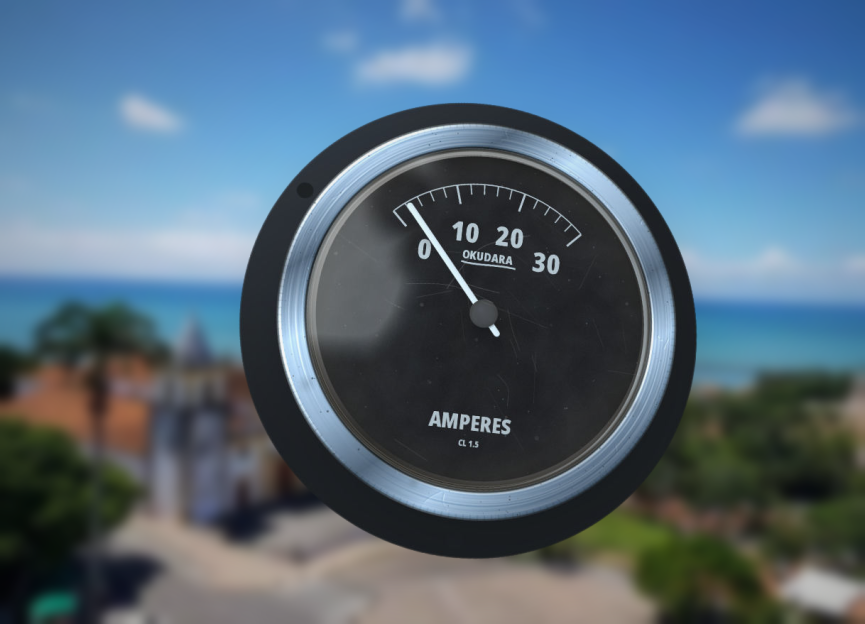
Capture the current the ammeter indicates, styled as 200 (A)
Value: 2 (A)
